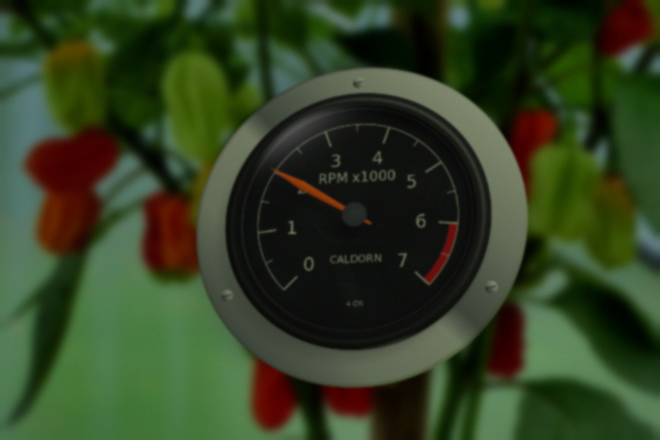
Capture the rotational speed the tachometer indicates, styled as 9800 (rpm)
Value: 2000 (rpm)
